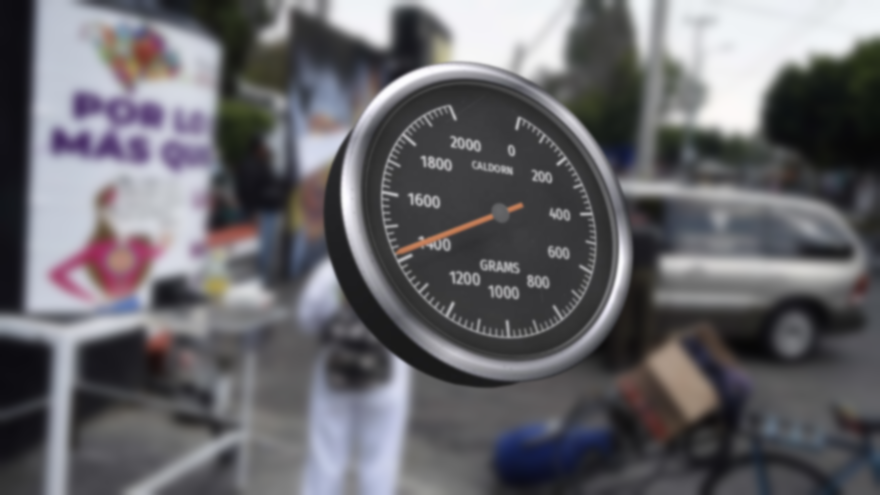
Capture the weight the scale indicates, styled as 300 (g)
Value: 1420 (g)
